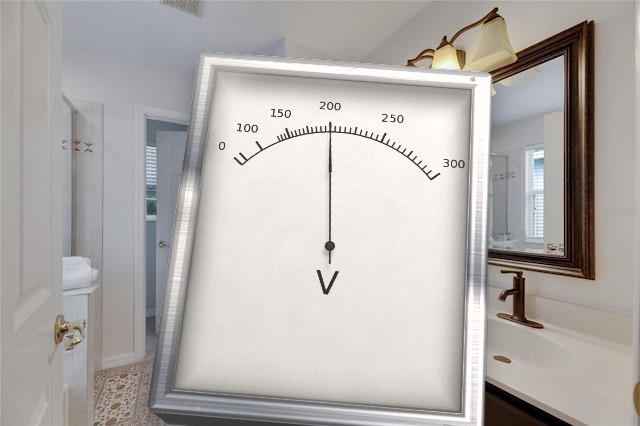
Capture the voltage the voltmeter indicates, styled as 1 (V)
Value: 200 (V)
